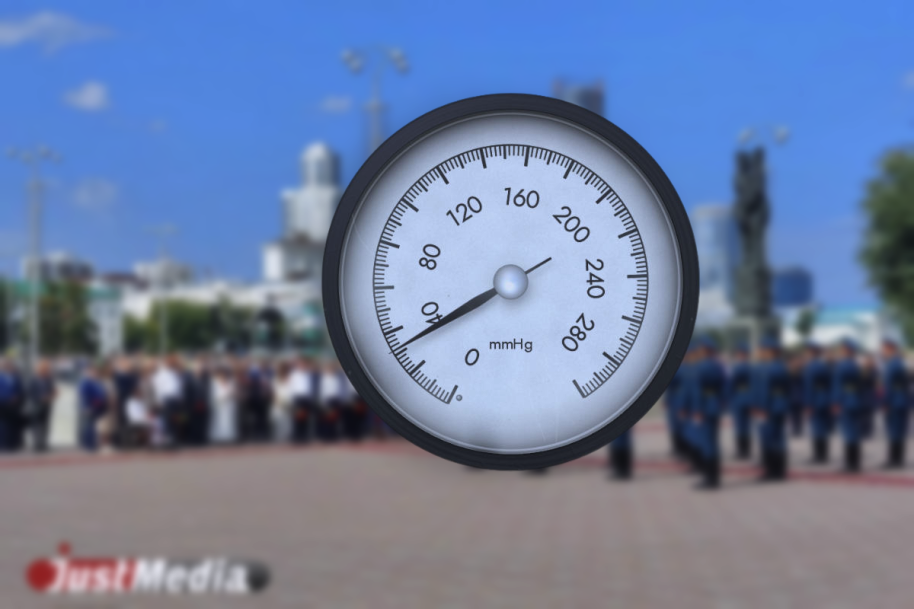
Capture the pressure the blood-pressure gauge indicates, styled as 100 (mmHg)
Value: 32 (mmHg)
